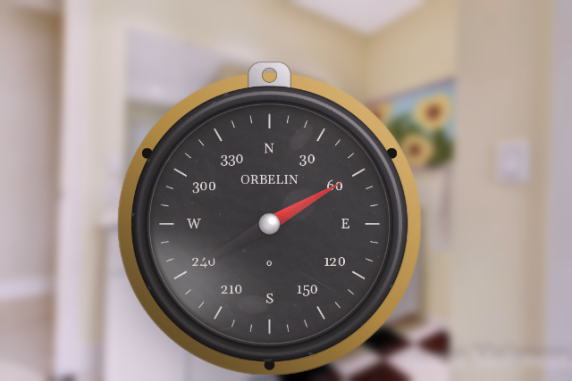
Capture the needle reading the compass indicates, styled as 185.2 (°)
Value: 60 (°)
